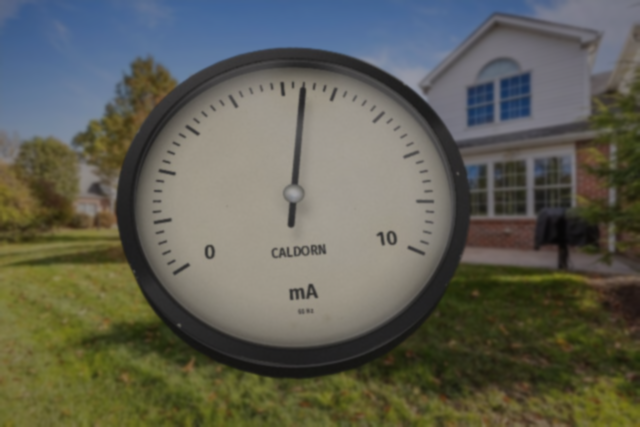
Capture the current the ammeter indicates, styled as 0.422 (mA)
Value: 5.4 (mA)
